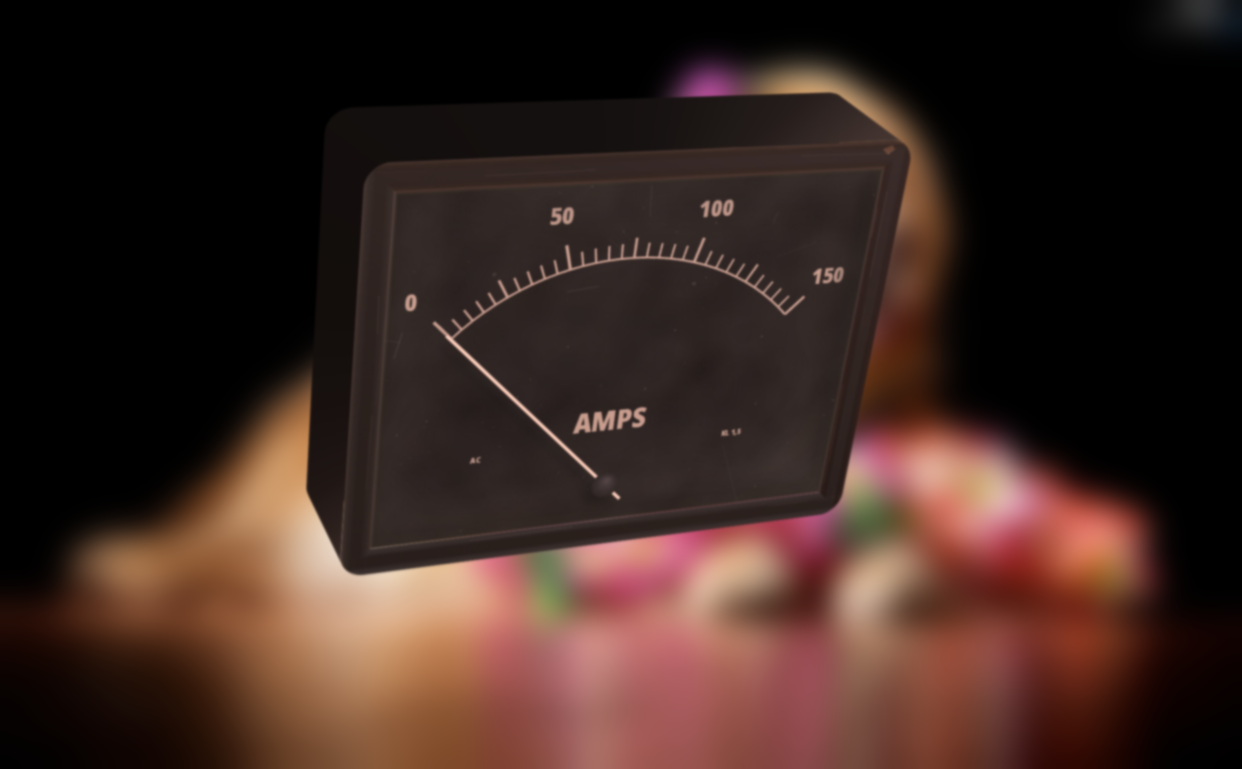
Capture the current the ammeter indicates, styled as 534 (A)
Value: 0 (A)
